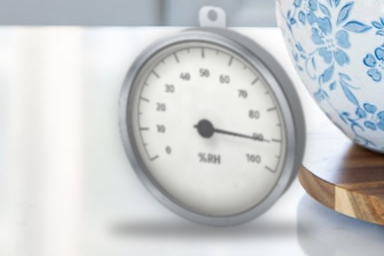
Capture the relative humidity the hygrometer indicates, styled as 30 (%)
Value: 90 (%)
